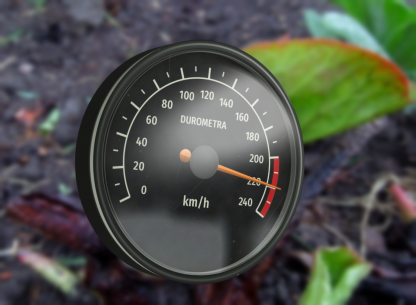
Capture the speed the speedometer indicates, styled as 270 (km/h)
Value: 220 (km/h)
